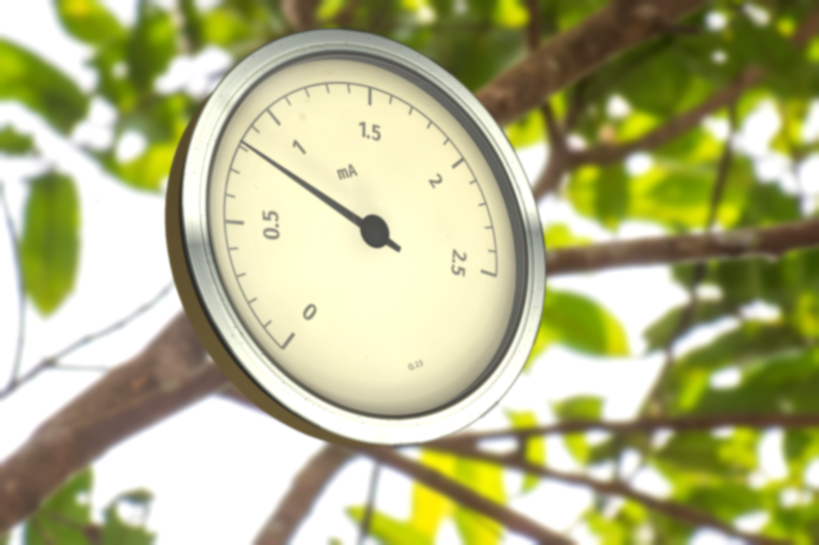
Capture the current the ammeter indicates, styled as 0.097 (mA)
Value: 0.8 (mA)
